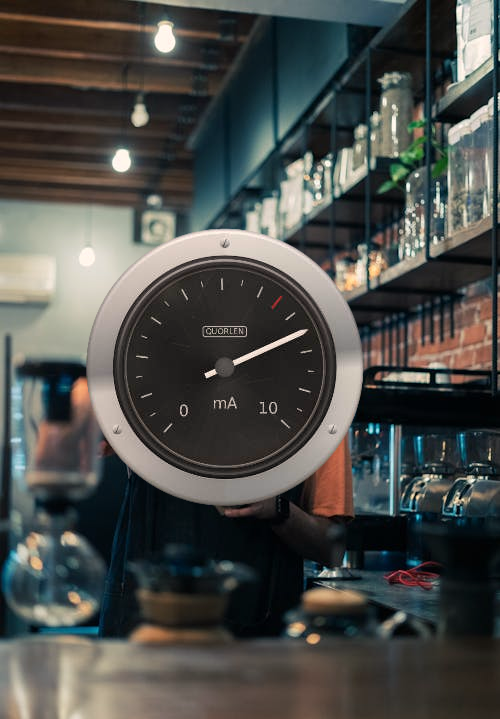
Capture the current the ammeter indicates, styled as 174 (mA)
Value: 7.5 (mA)
